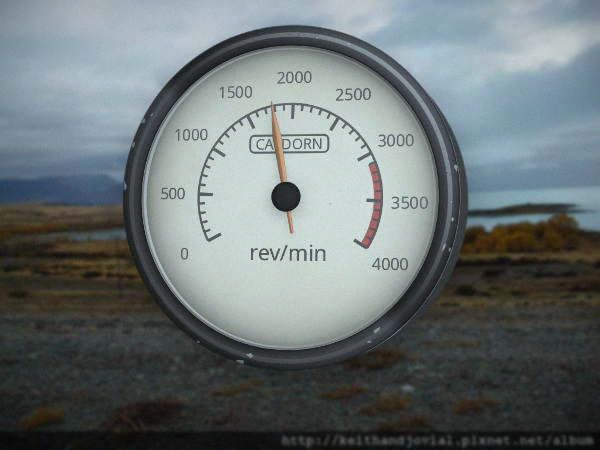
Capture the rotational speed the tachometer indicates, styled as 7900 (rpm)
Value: 1800 (rpm)
